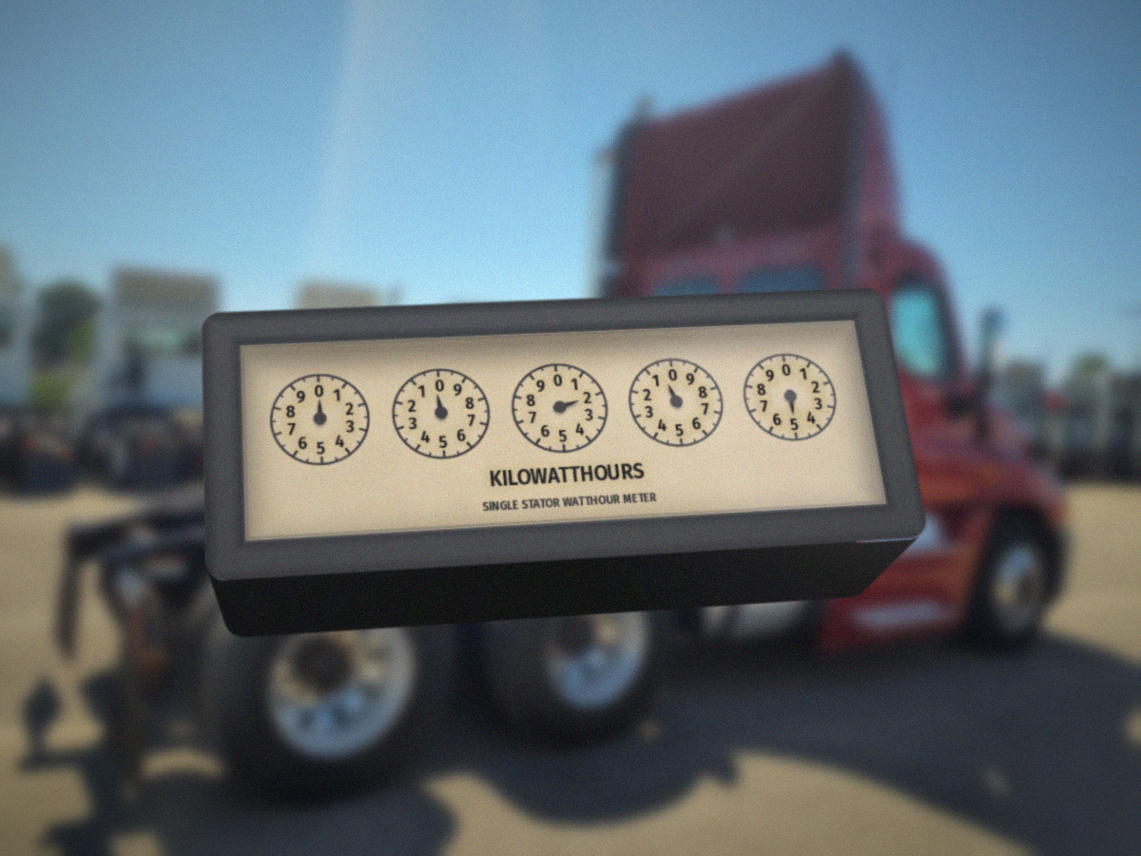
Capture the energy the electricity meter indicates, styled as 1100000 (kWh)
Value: 205 (kWh)
